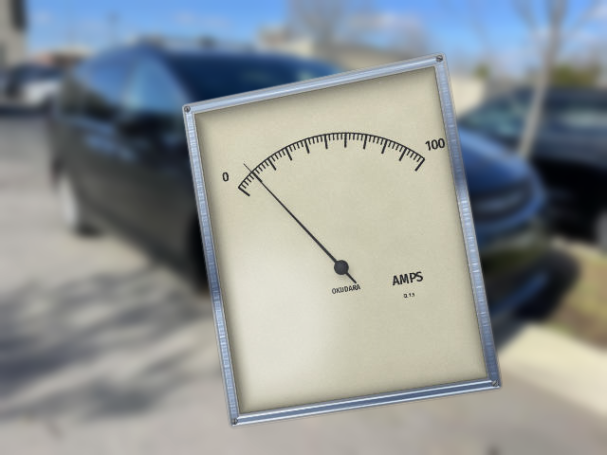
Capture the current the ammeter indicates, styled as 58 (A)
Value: 10 (A)
